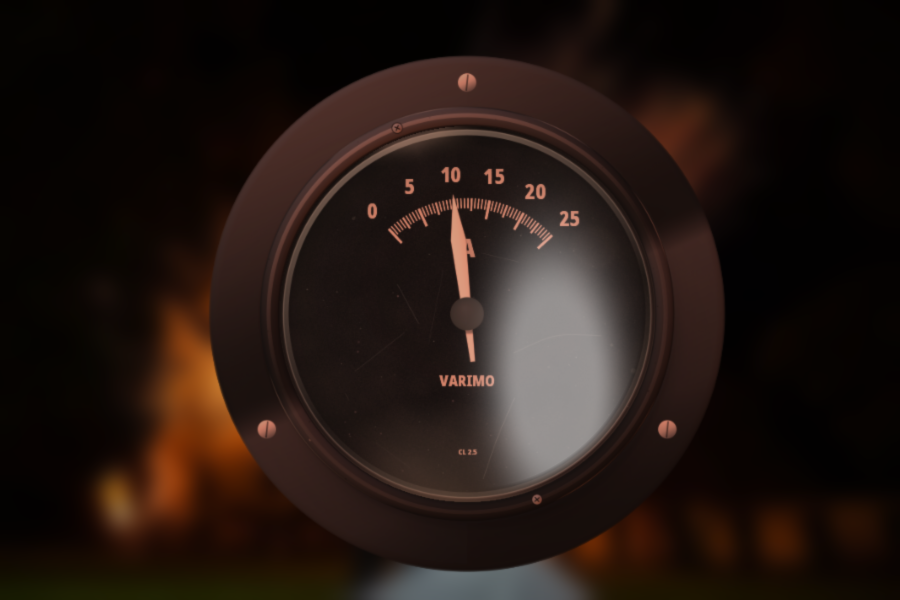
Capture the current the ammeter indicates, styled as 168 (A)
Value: 10 (A)
